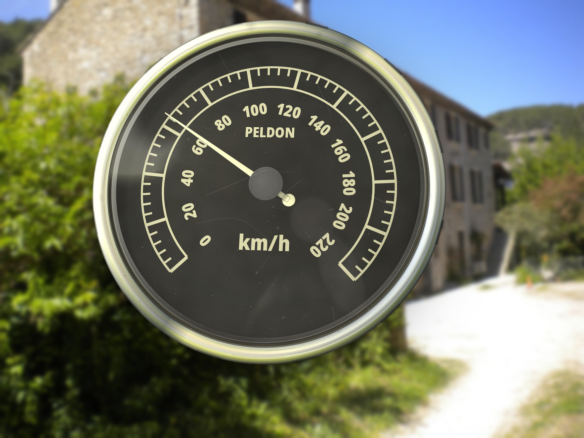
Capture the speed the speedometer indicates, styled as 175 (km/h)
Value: 64 (km/h)
